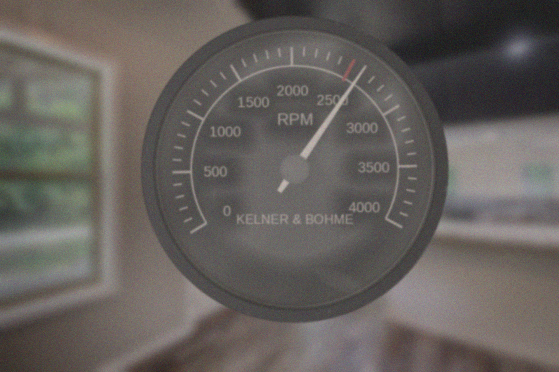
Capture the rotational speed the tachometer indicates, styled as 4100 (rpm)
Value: 2600 (rpm)
